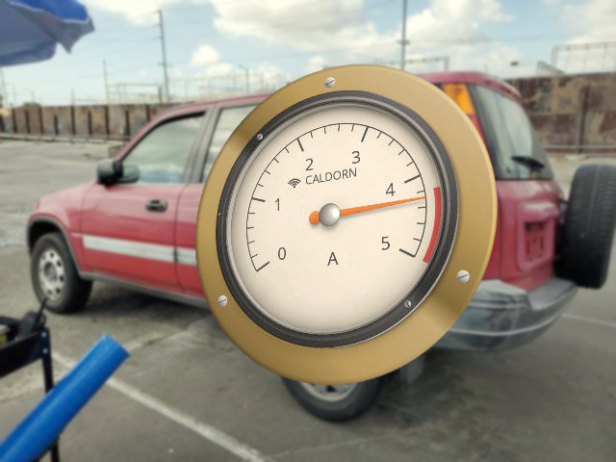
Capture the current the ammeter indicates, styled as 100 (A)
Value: 4.3 (A)
